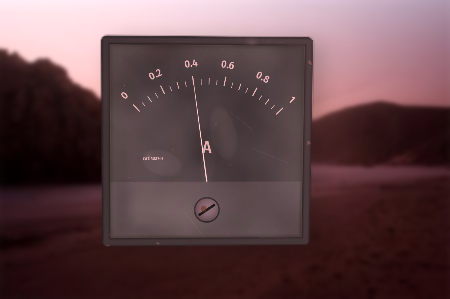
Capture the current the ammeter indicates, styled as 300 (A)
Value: 0.4 (A)
